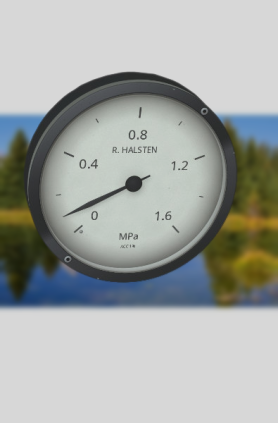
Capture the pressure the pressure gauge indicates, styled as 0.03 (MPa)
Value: 0.1 (MPa)
